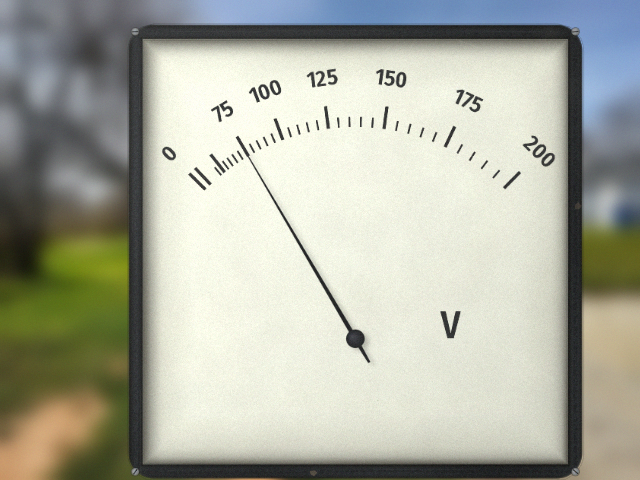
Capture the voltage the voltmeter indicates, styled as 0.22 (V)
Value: 75 (V)
